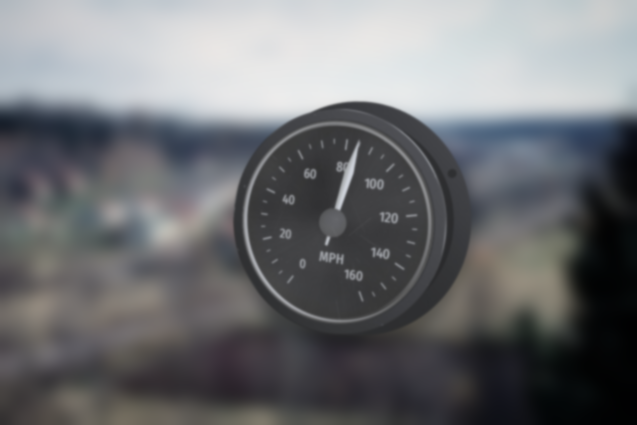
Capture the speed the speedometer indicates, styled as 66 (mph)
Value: 85 (mph)
